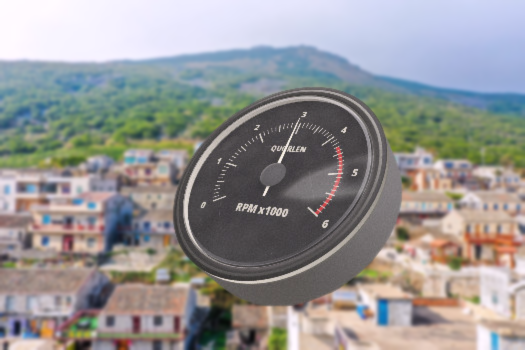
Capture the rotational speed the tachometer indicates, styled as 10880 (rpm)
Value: 3000 (rpm)
